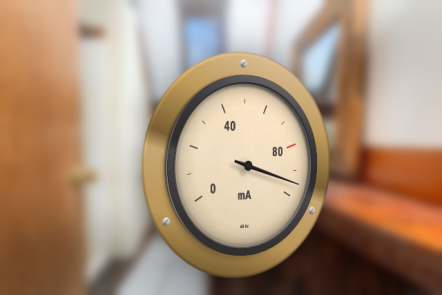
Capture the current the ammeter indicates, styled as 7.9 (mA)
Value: 95 (mA)
